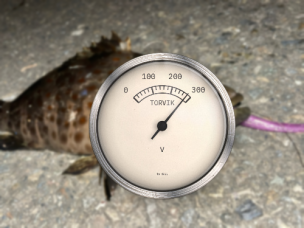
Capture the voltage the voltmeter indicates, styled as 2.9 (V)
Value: 280 (V)
